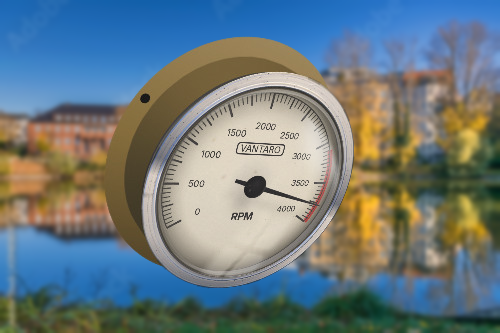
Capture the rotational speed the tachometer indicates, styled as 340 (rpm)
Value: 3750 (rpm)
